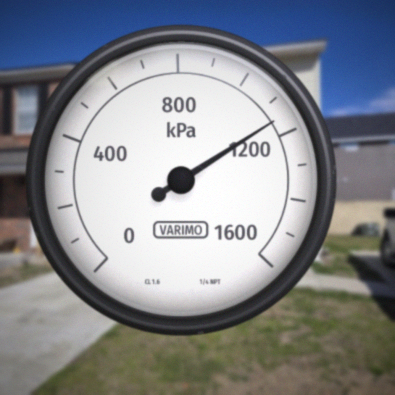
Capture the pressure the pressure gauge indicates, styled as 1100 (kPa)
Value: 1150 (kPa)
